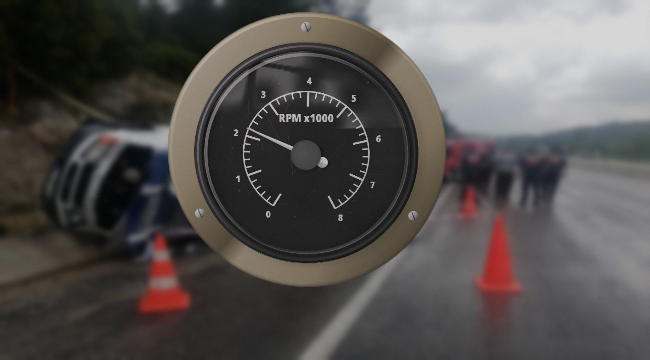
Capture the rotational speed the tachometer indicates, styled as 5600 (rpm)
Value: 2200 (rpm)
